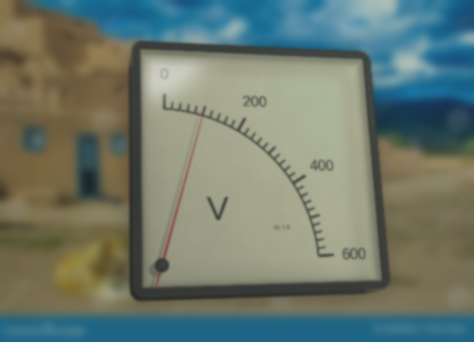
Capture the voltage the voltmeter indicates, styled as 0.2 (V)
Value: 100 (V)
